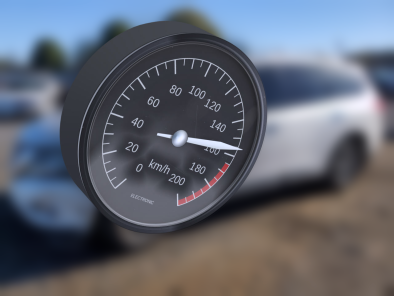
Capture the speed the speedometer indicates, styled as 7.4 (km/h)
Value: 155 (km/h)
